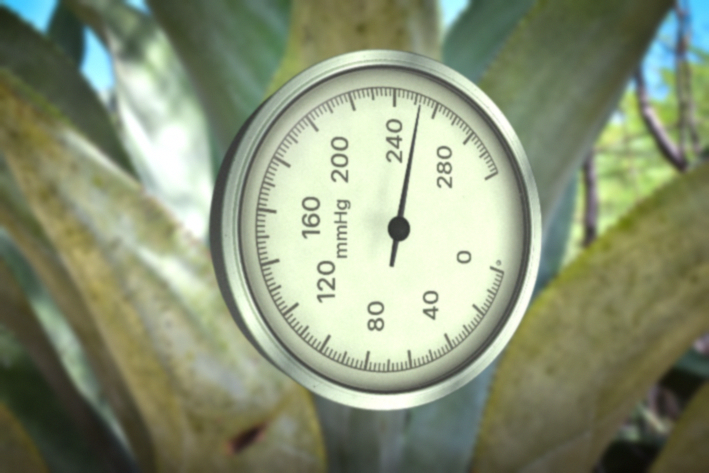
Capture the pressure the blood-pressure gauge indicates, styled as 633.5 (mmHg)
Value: 250 (mmHg)
